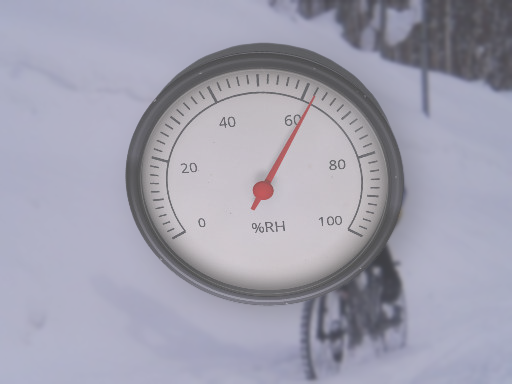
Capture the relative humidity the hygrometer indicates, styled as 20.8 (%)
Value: 62 (%)
